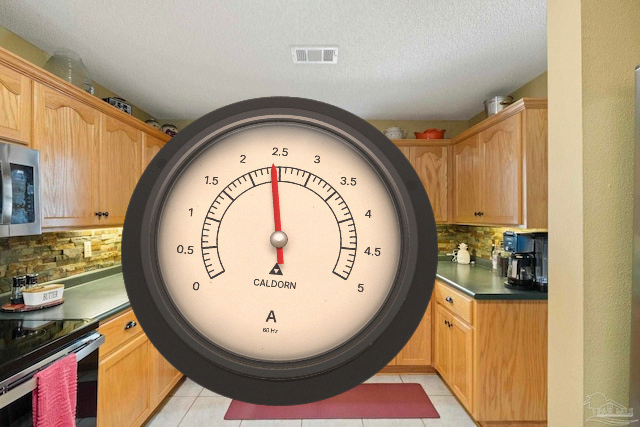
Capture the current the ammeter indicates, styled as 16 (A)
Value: 2.4 (A)
